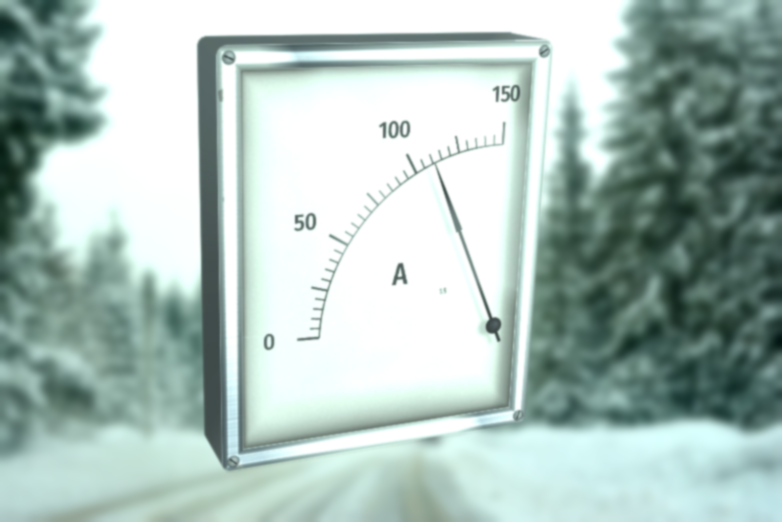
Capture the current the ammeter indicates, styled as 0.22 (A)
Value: 110 (A)
